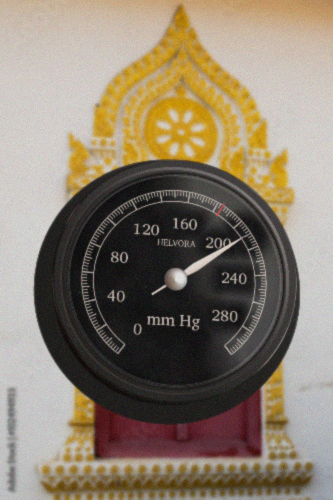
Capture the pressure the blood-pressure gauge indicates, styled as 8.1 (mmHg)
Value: 210 (mmHg)
